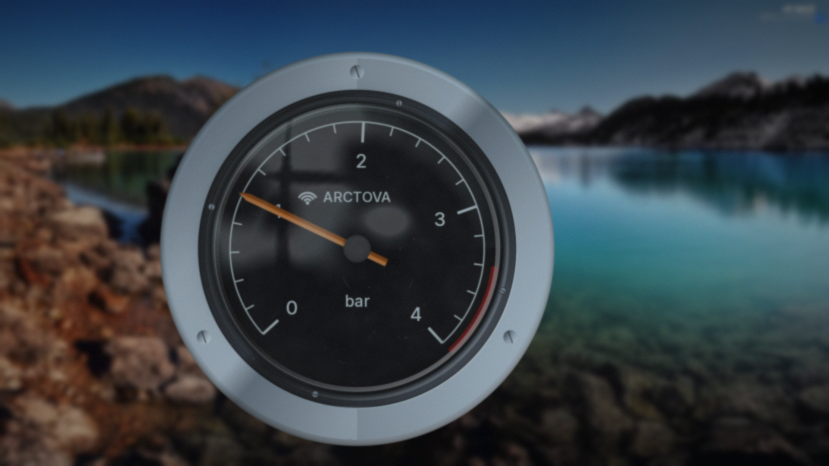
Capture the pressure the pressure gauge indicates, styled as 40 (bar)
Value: 1 (bar)
